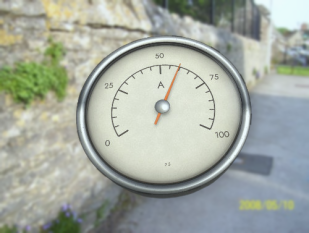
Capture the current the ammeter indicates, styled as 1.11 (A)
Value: 60 (A)
